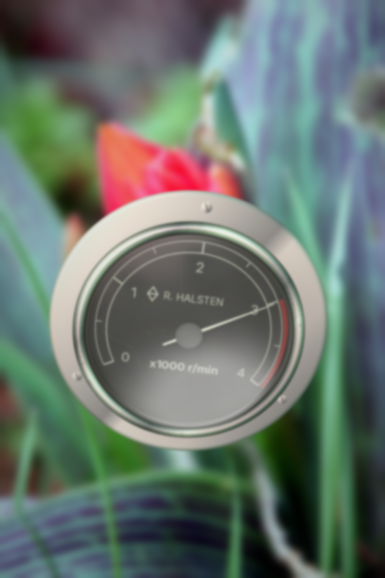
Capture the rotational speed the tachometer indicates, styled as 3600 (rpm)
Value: 3000 (rpm)
